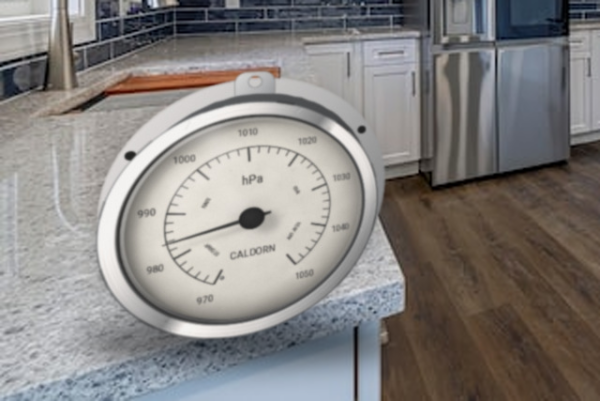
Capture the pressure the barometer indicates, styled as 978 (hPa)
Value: 984 (hPa)
